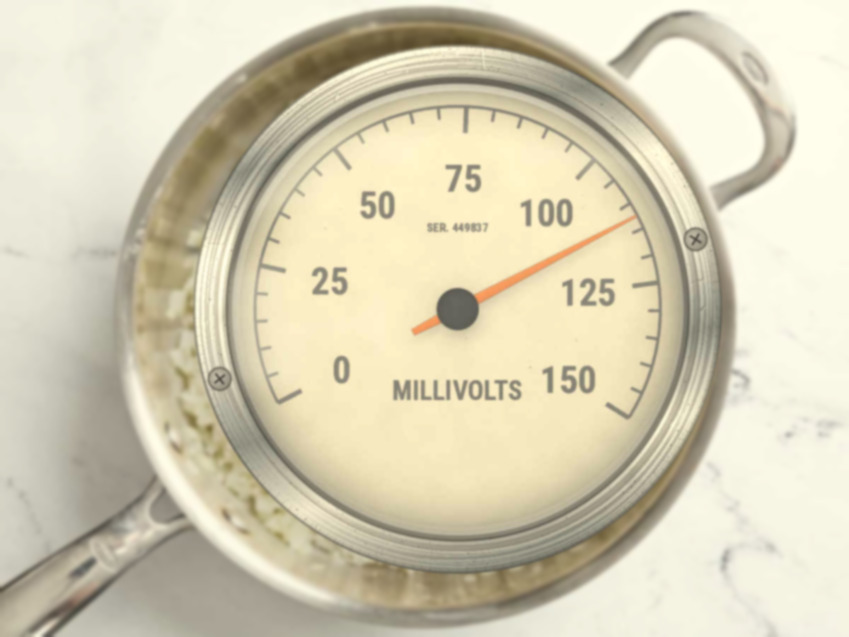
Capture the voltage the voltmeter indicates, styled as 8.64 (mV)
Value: 112.5 (mV)
